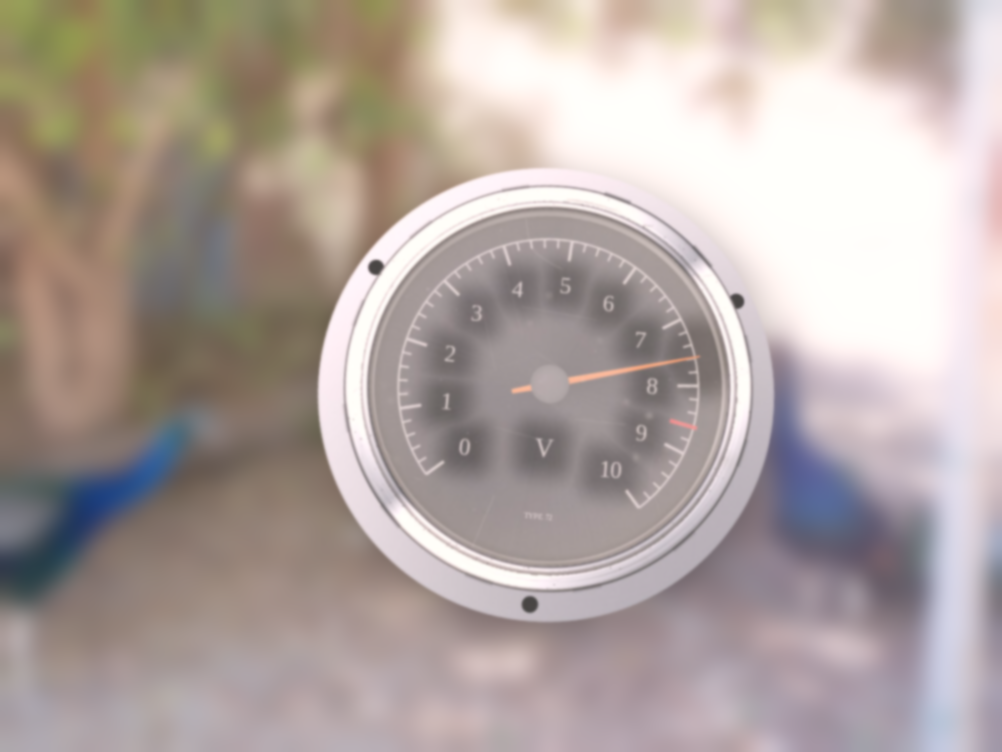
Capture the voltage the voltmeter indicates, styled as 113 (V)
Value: 7.6 (V)
